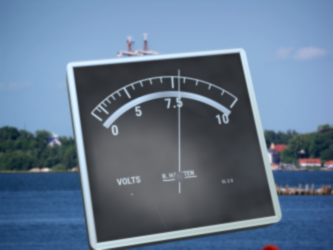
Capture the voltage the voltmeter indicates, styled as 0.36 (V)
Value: 7.75 (V)
